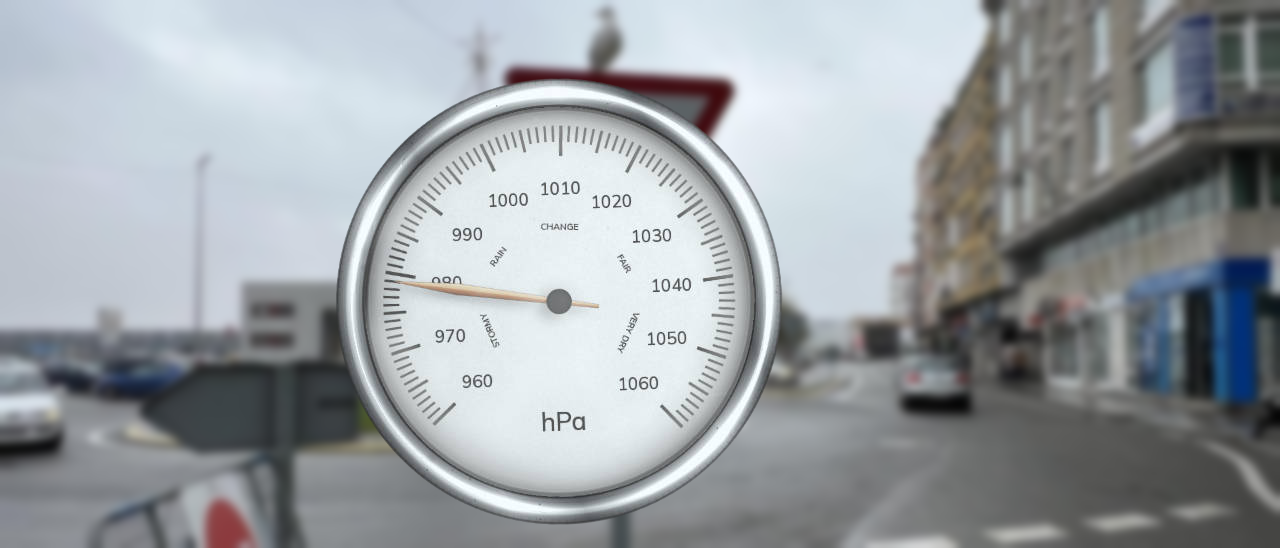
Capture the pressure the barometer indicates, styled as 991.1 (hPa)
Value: 979 (hPa)
